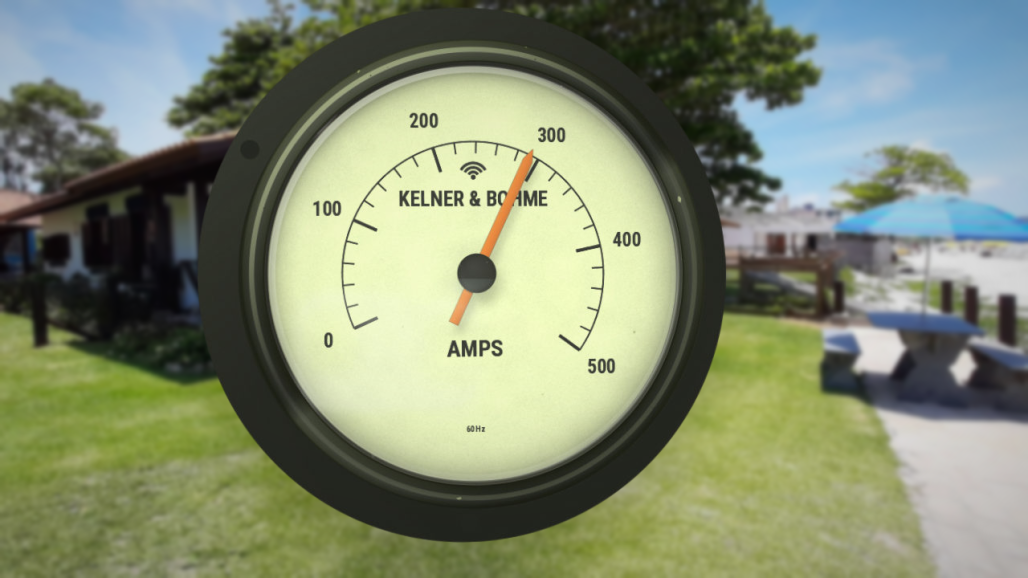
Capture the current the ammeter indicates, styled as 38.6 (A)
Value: 290 (A)
